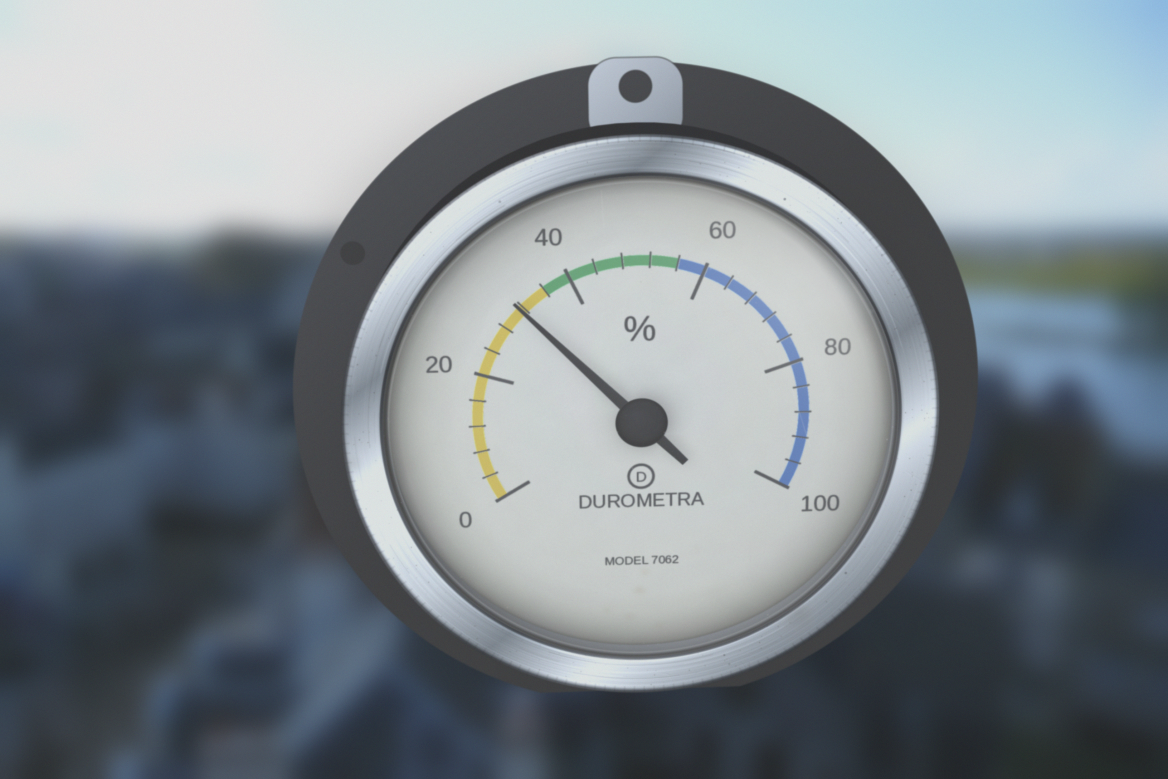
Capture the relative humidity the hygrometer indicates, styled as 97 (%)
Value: 32 (%)
